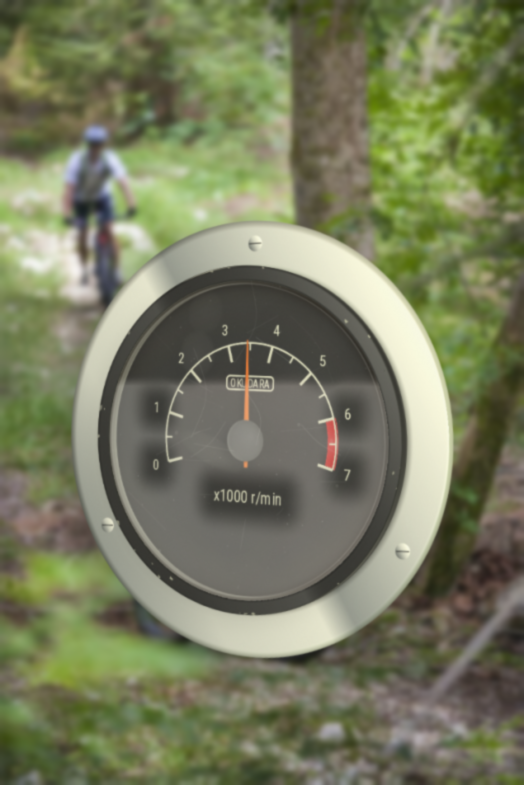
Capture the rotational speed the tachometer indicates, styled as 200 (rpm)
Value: 3500 (rpm)
